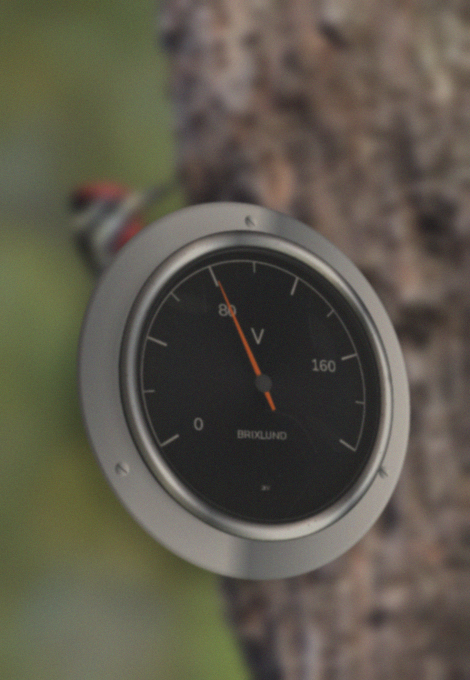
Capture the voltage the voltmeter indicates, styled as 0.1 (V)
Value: 80 (V)
